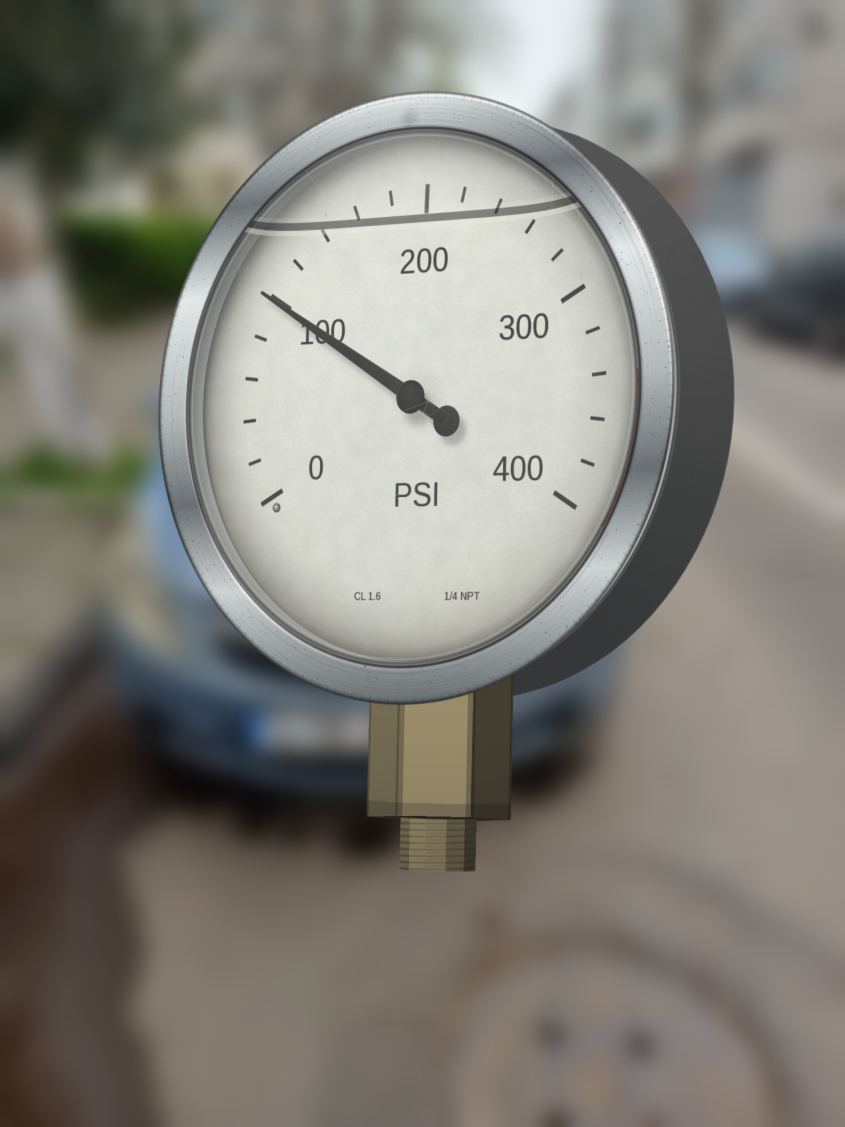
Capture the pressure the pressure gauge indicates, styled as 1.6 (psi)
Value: 100 (psi)
